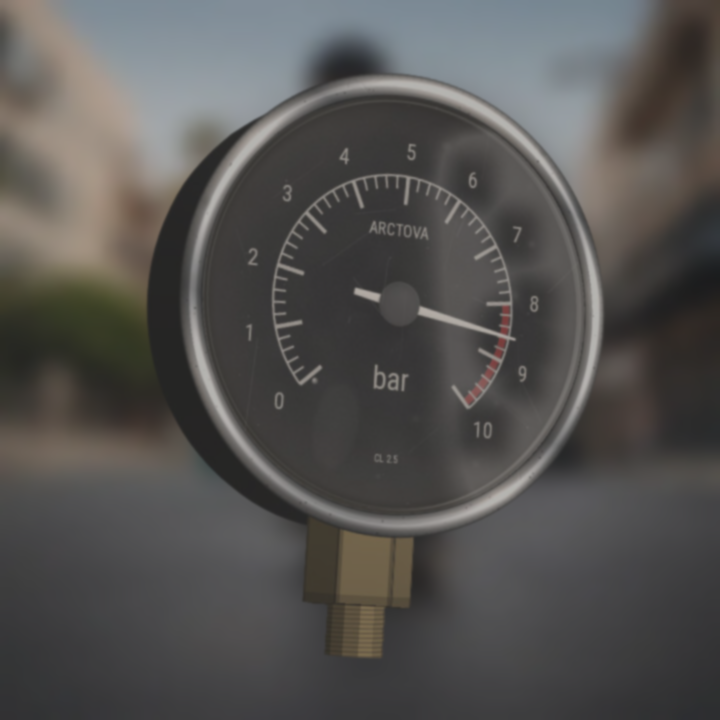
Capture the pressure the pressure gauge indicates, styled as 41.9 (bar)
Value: 8.6 (bar)
